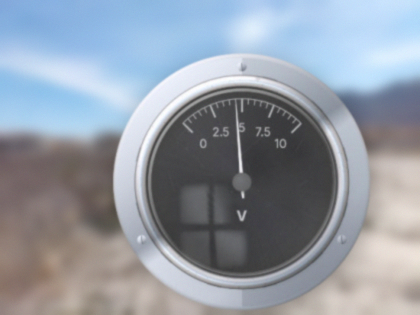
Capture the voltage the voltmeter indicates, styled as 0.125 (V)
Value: 4.5 (V)
